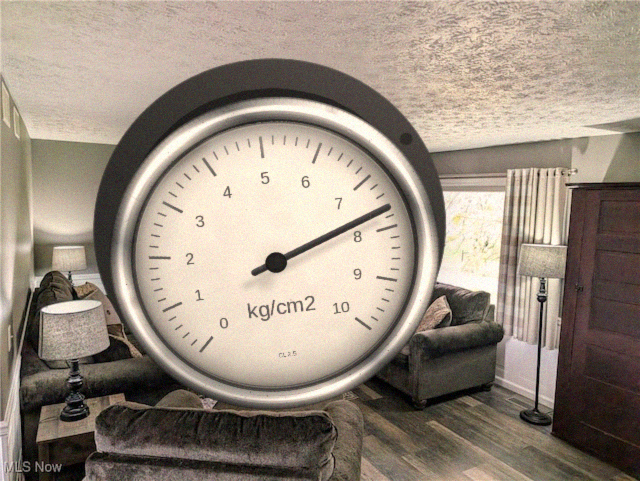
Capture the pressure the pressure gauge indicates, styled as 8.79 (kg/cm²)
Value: 7.6 (kg/cm²)
